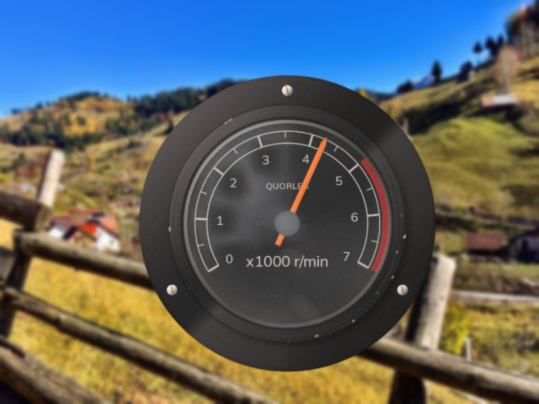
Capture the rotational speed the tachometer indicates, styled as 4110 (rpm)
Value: 4250 (rpm)
